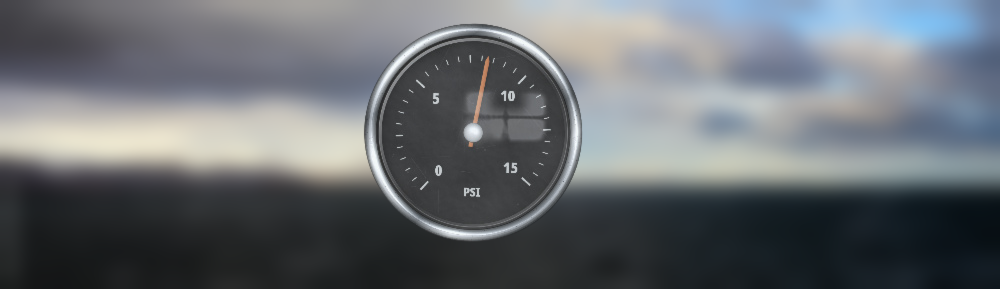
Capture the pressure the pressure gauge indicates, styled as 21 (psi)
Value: 8.25 (psi)
